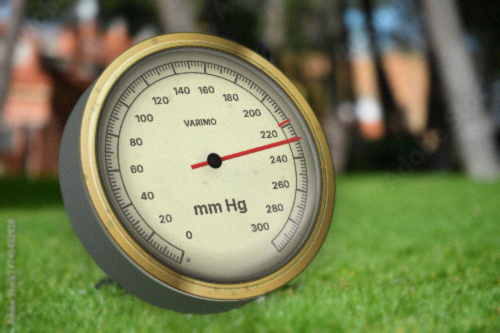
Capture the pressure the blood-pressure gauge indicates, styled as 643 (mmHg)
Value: 230 (mmHg)
